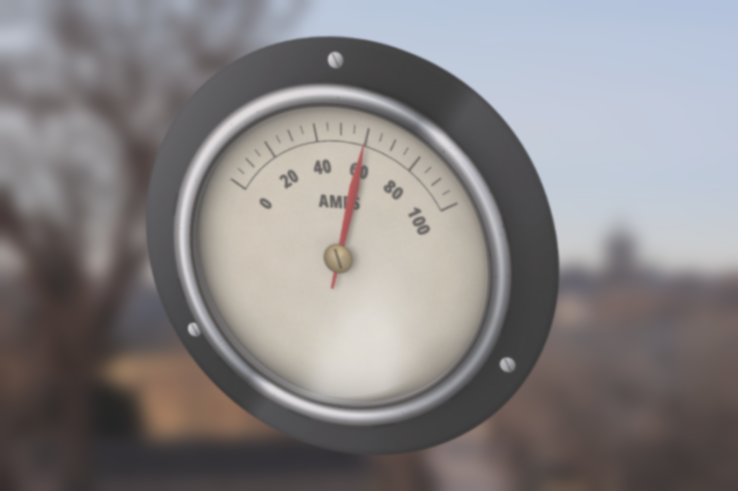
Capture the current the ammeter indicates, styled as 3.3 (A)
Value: 60 (A)
